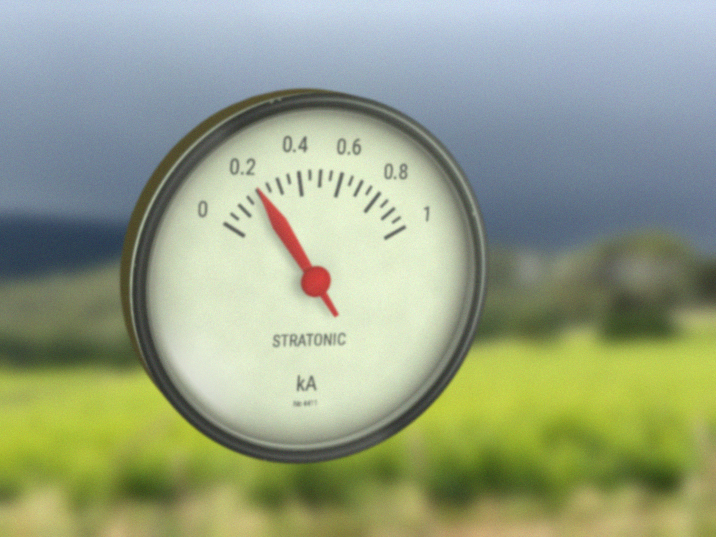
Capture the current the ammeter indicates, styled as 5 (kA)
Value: 0.2 (kA)
